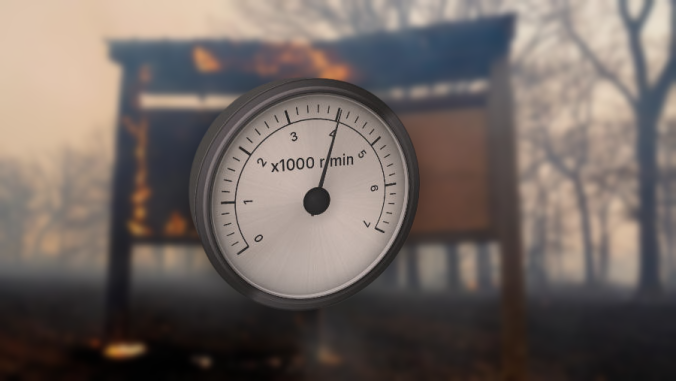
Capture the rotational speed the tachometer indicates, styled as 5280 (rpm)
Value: 4000 (rpm)
